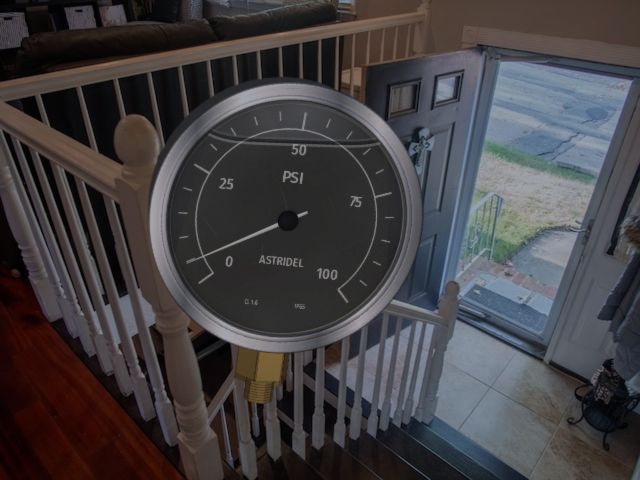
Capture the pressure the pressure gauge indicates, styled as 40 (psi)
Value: 5 (psi)
